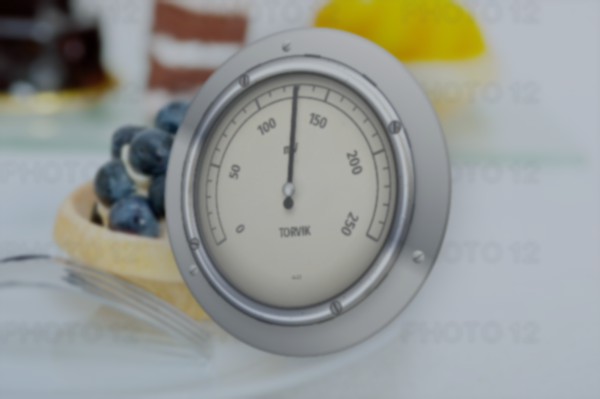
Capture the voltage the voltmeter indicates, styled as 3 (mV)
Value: 130 (mV)
